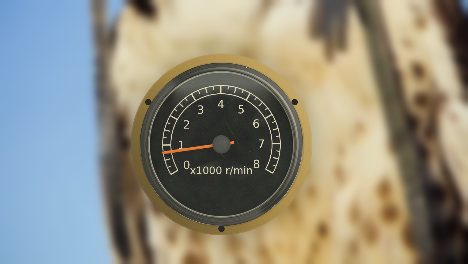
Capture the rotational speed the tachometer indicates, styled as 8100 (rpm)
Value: 750 (rpm)
